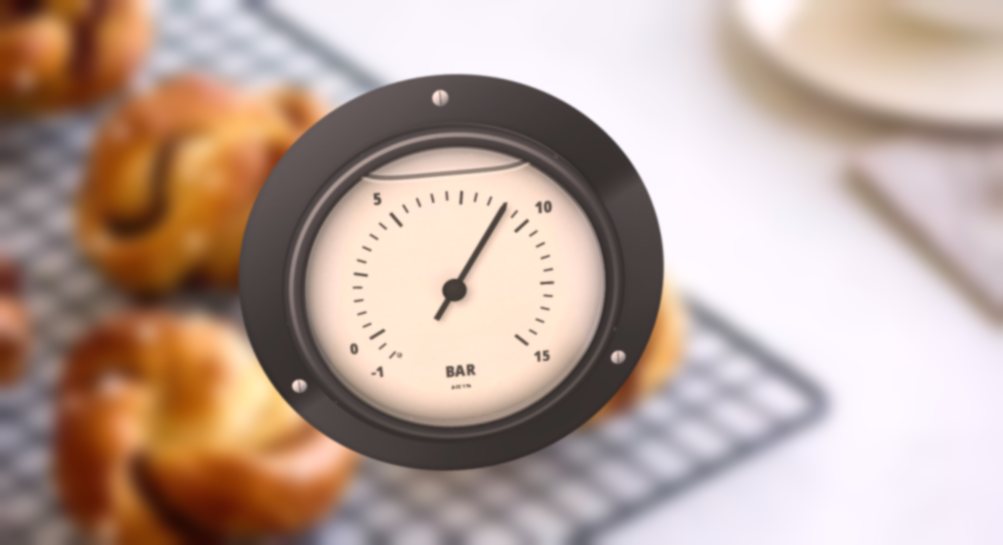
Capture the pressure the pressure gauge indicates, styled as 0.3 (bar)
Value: 9 (bar)
